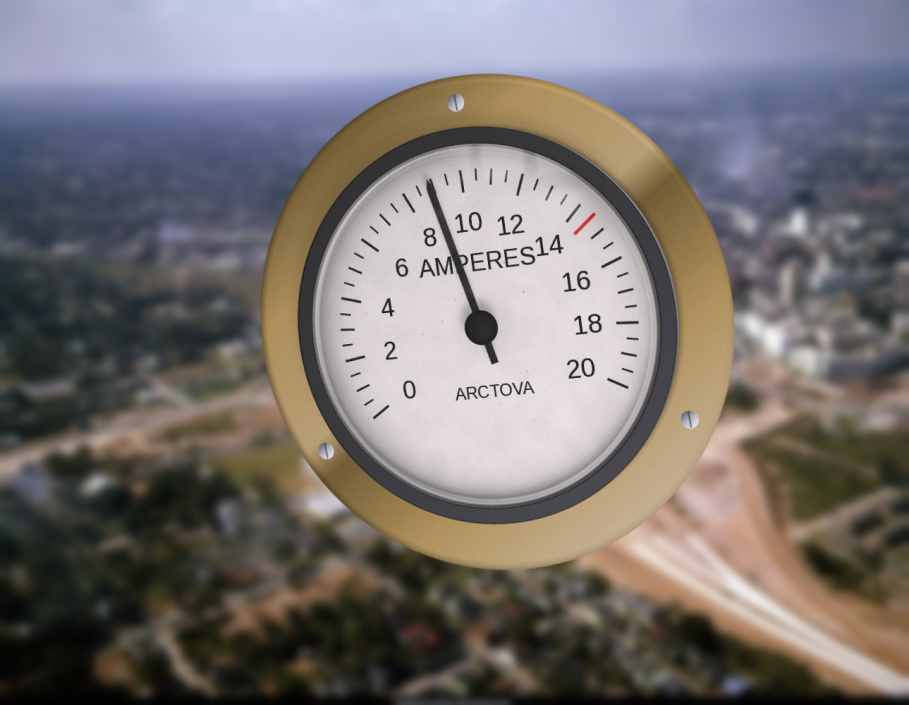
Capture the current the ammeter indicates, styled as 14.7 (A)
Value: 9 (A)
